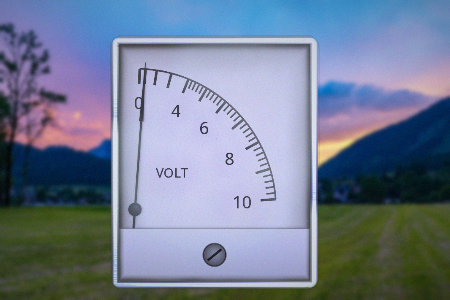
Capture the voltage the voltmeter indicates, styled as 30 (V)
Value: 1 (V)
